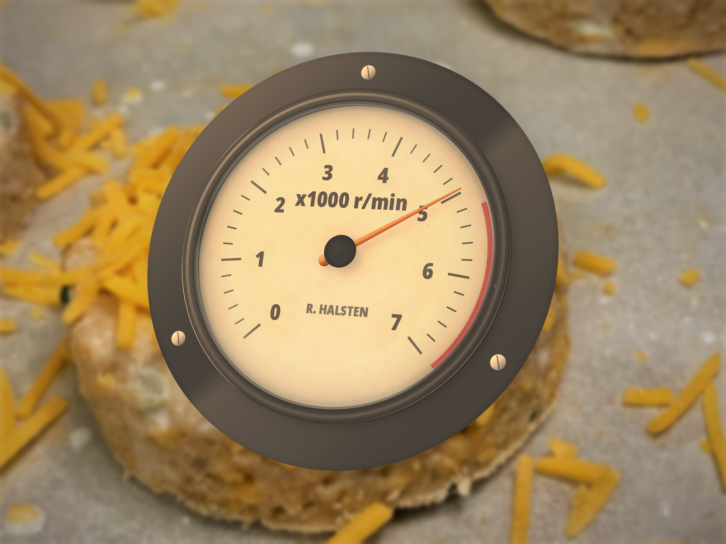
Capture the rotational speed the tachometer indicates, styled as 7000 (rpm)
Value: 5000 (rpm)
